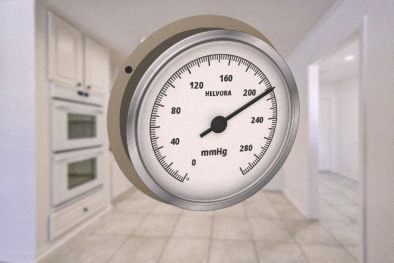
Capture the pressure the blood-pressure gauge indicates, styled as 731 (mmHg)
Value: 210 (mmHg)
